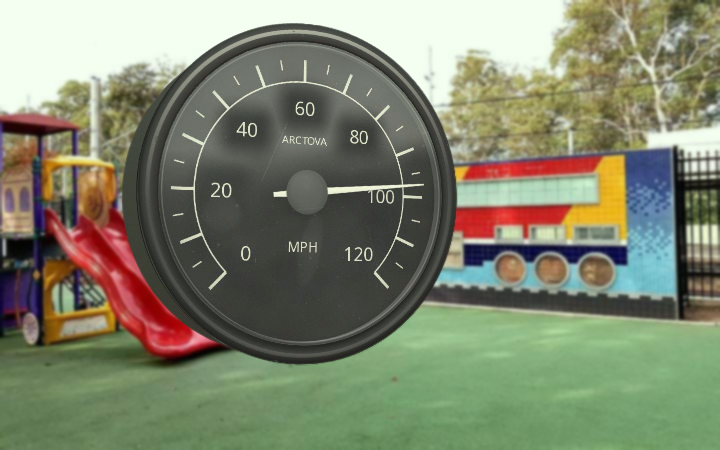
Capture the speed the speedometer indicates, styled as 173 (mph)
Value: 97.5 (mph)
